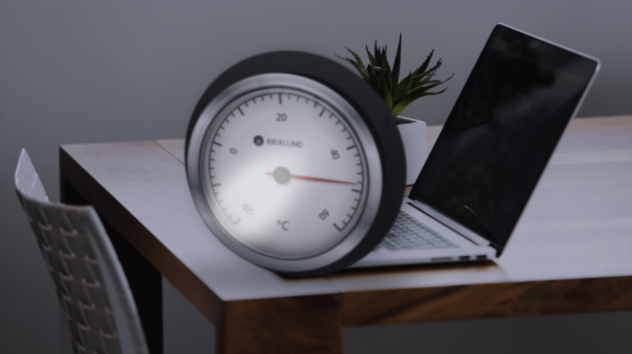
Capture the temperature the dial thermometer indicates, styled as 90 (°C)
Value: 48 (°C)
